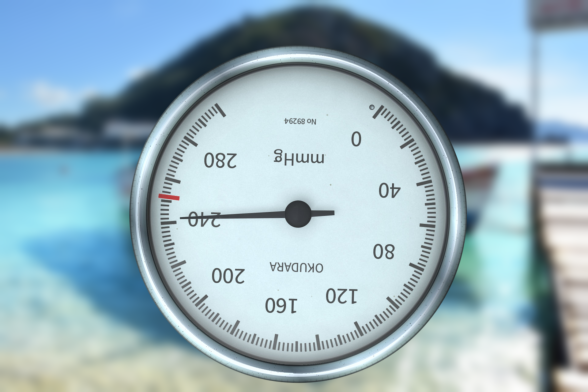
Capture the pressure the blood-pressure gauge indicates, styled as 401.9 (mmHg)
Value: 242 (mmHg)
